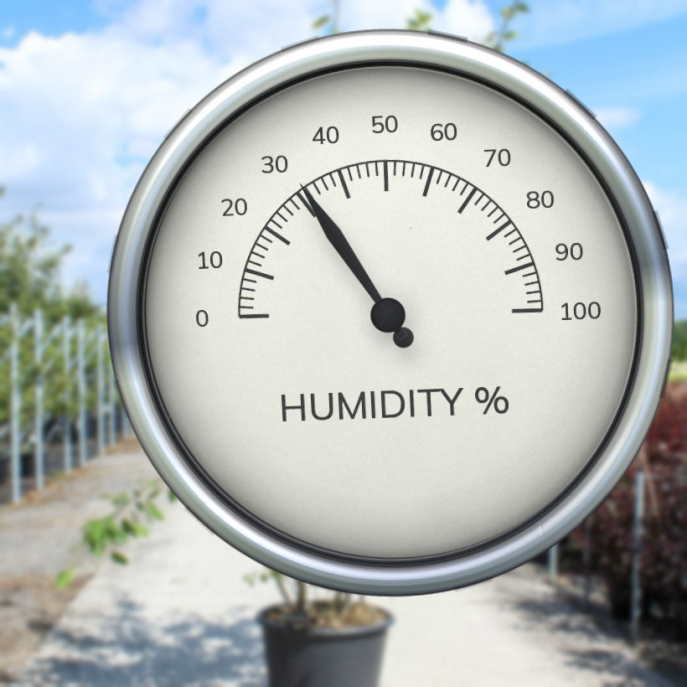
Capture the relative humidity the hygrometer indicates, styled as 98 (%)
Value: 32 (%)
